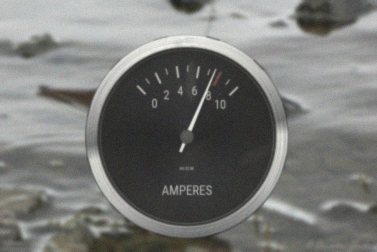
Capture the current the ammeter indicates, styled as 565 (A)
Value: 7.5 (A)
